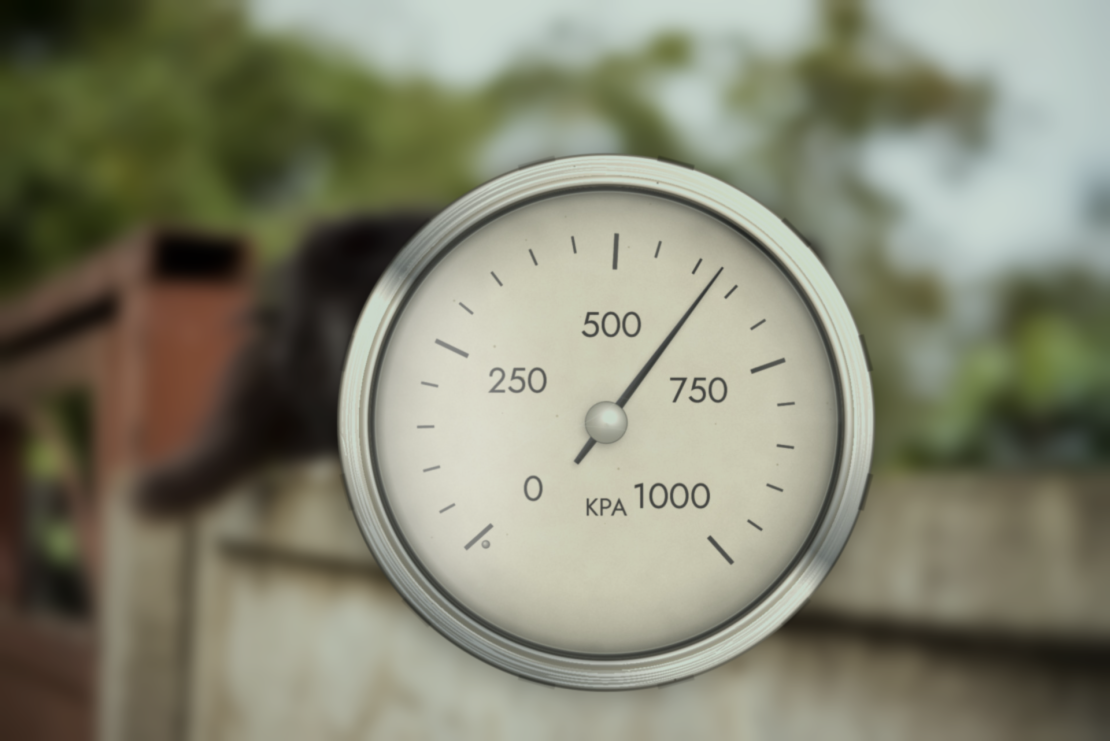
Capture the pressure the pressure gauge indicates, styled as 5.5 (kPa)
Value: 625 (kPa)
